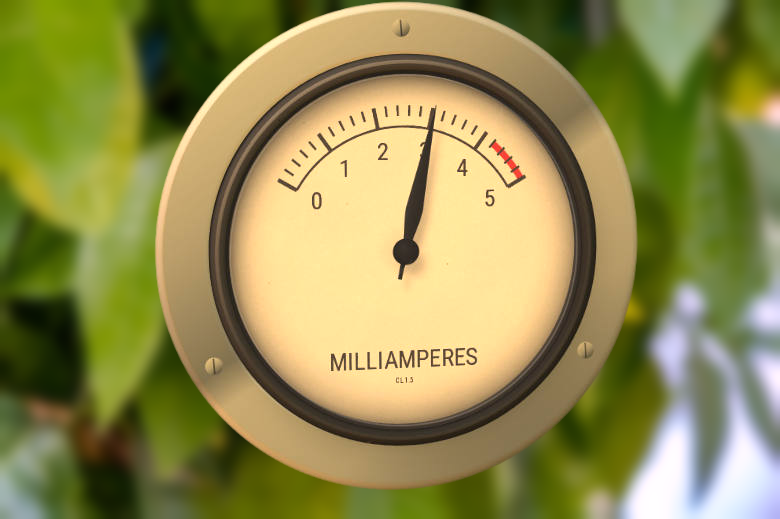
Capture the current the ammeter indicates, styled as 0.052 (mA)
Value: 3 (mA)
